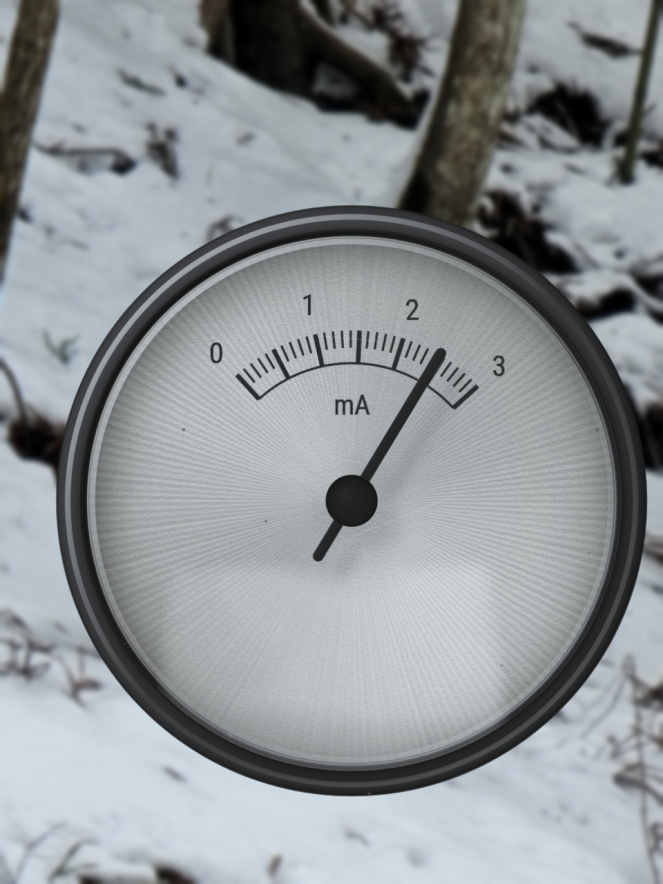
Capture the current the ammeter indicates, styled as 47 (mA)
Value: 2.45 (mA)
